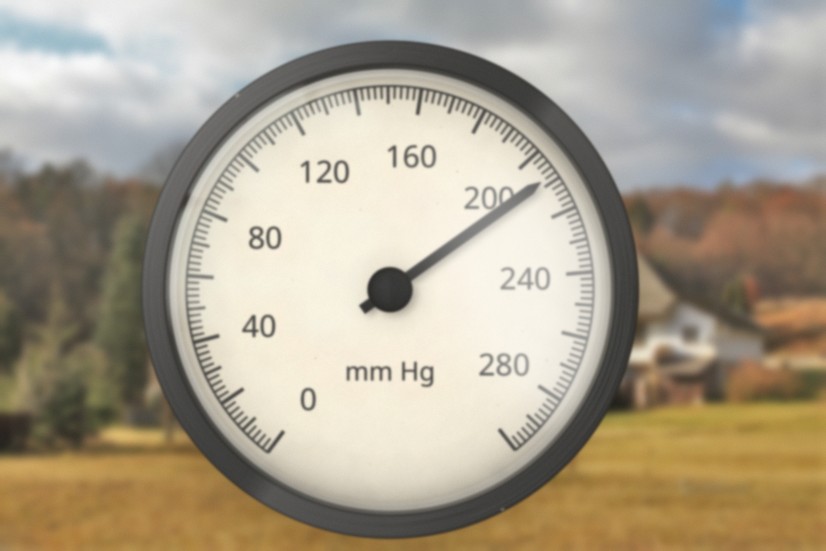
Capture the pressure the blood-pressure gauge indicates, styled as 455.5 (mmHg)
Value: 208 (mmHg)
